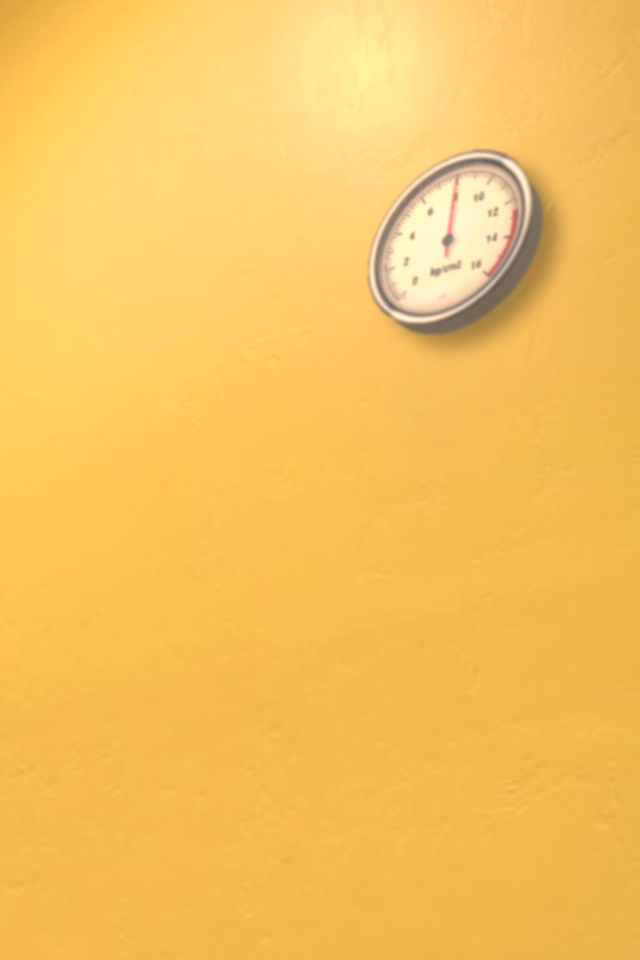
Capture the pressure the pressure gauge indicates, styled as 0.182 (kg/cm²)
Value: 8 (kg/cm²)
